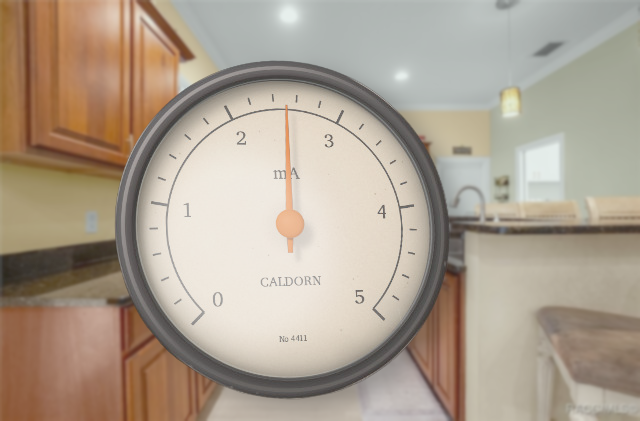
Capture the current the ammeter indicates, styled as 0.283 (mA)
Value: 2.5 (mA)
